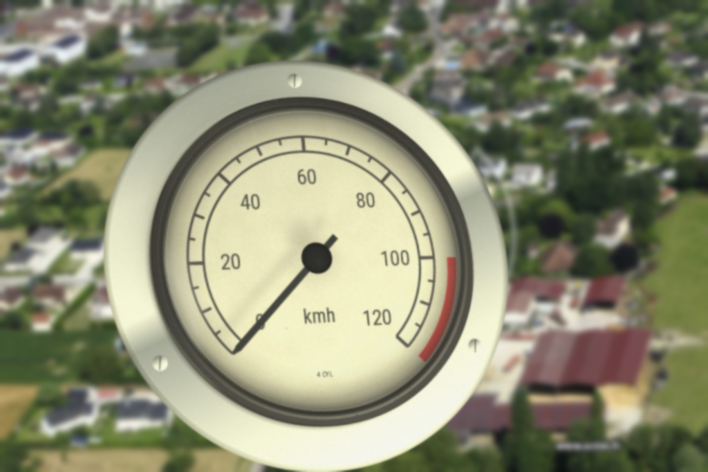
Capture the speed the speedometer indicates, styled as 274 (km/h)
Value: 0 (km/h)
